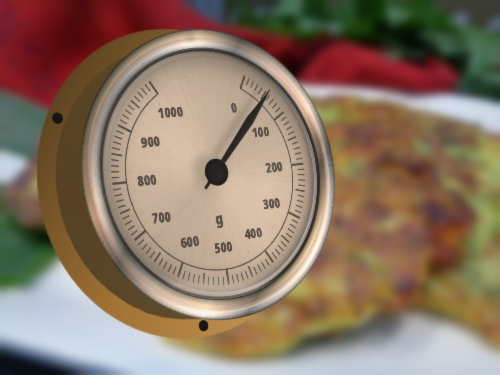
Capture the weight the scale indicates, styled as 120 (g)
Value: 50 (g)
